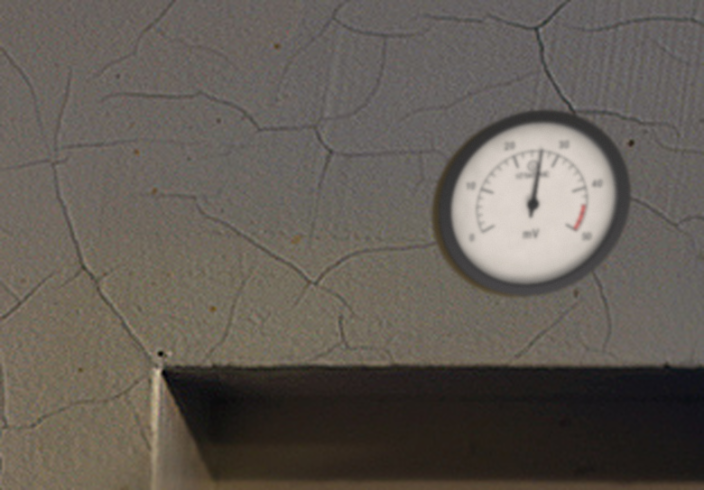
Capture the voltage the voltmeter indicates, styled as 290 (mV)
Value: 26 (mV)
